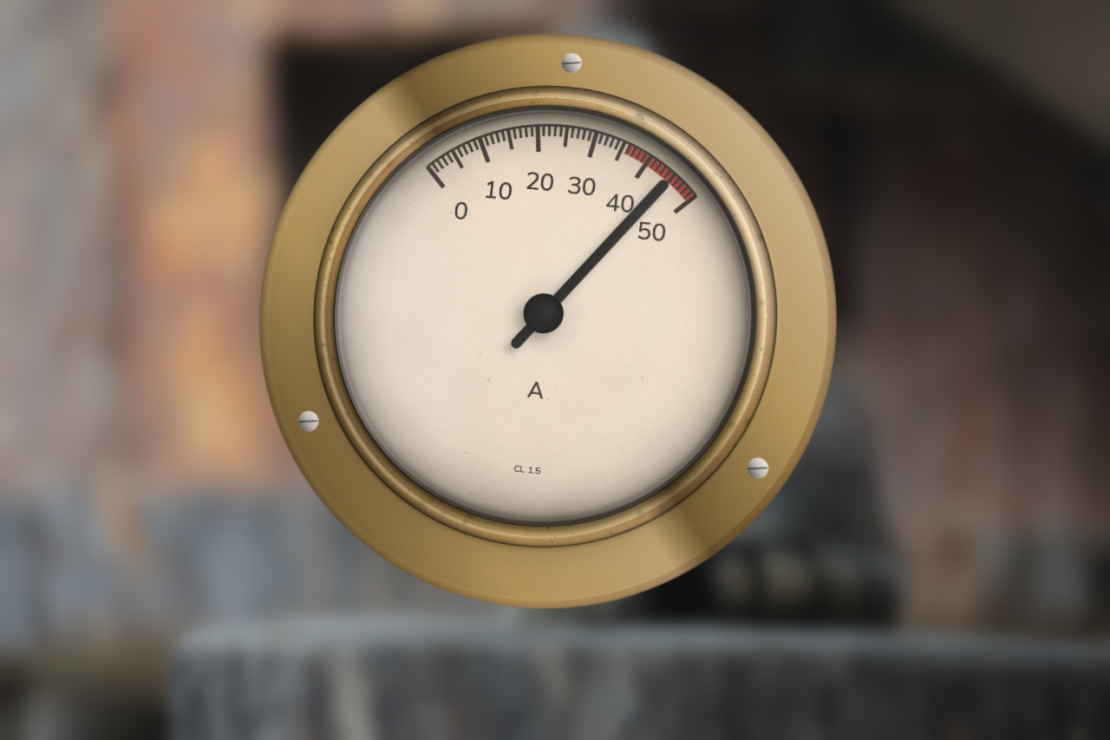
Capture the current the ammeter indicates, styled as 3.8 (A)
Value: 45 (A)
